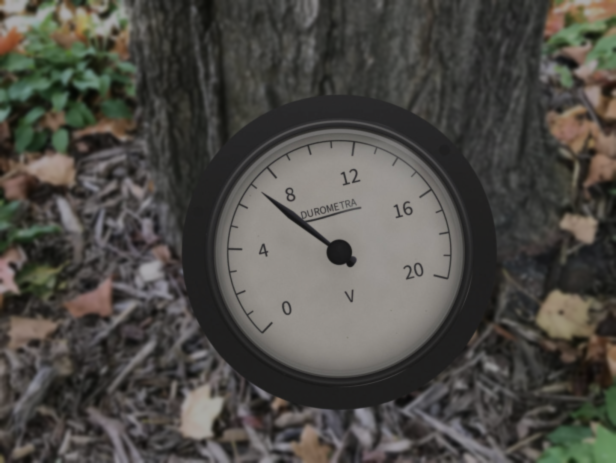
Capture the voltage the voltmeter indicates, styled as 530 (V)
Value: 7 (V)
